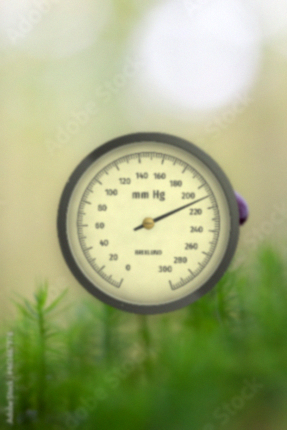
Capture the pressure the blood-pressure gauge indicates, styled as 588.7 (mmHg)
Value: 210 (mmHg)
